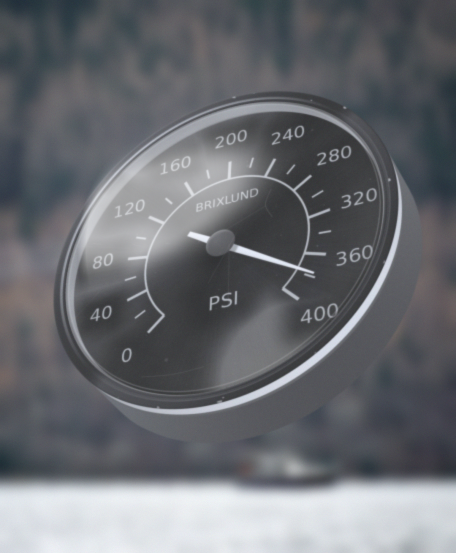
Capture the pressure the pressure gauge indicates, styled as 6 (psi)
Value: 380 (psi)
